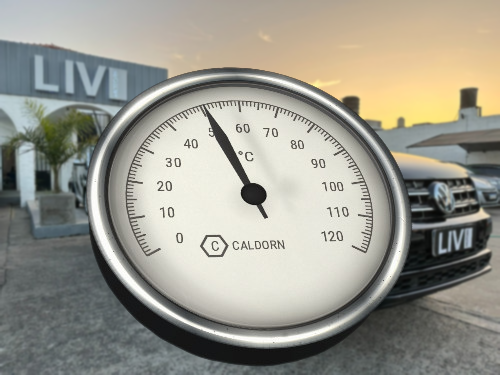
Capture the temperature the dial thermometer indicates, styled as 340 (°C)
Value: 50 (°C)
